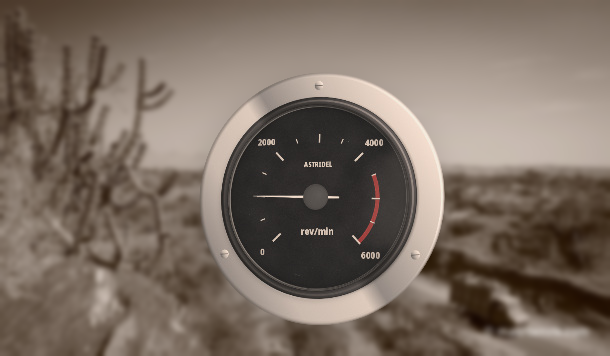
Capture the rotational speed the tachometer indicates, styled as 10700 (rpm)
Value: 1000 (rpm)
